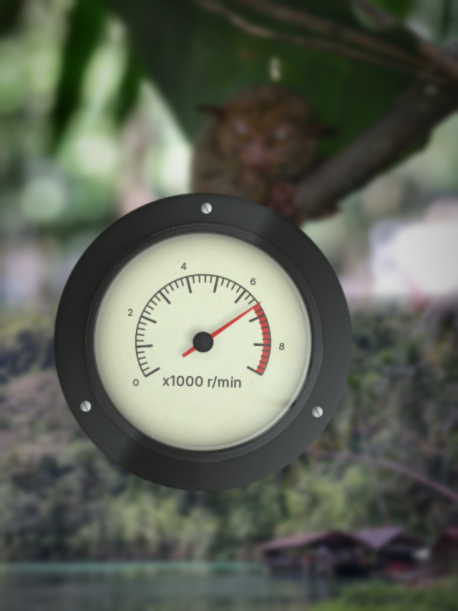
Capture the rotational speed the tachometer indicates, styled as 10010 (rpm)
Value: 6600 (rpm)
